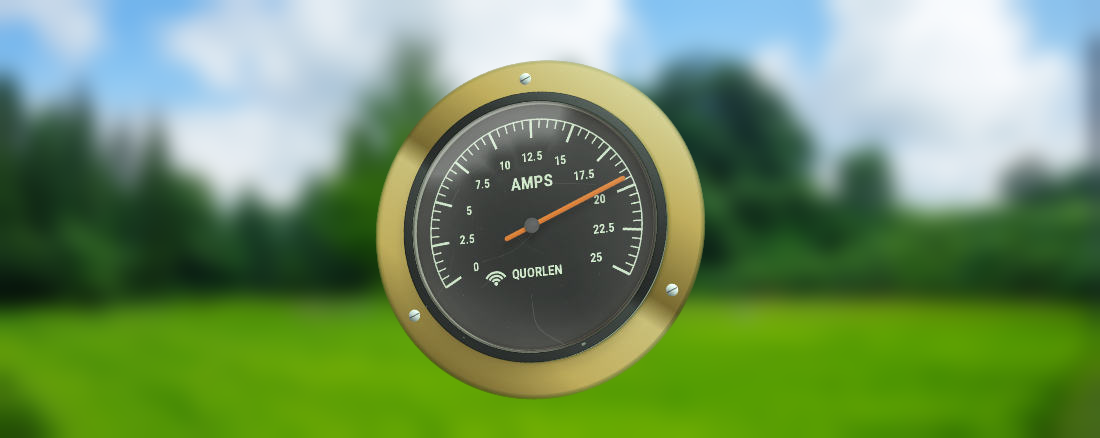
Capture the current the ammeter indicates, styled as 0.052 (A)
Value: 19.5 (A)
